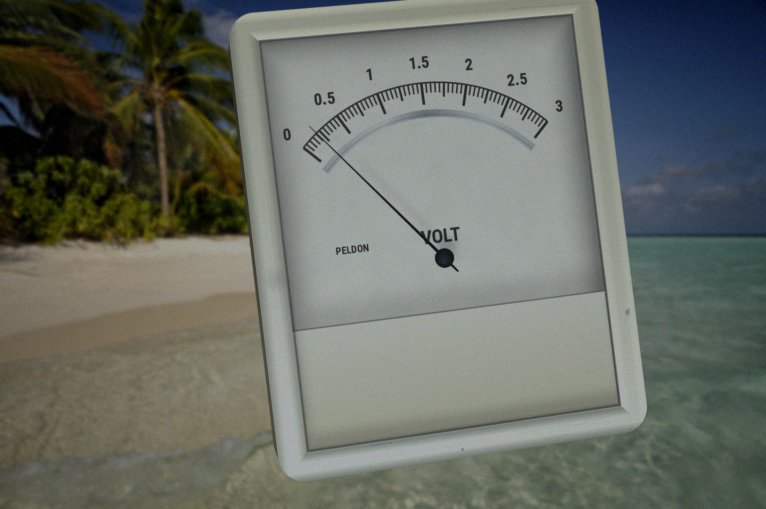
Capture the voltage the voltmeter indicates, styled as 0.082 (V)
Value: 0.2 (V)
